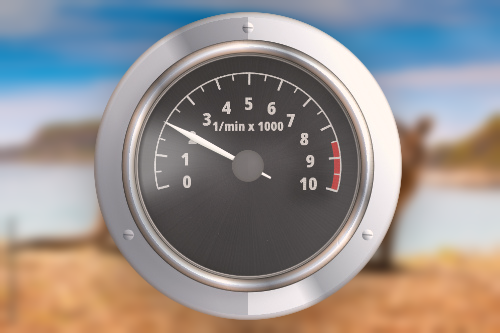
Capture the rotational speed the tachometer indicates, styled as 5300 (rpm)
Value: 2000 (rpm)
